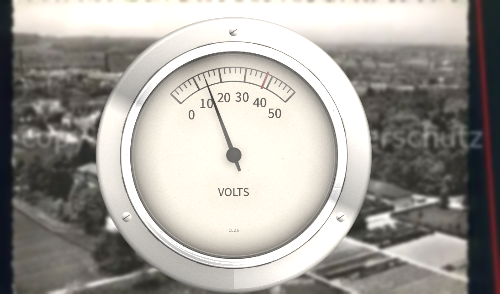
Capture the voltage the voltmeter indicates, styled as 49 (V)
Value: 14 (V)
